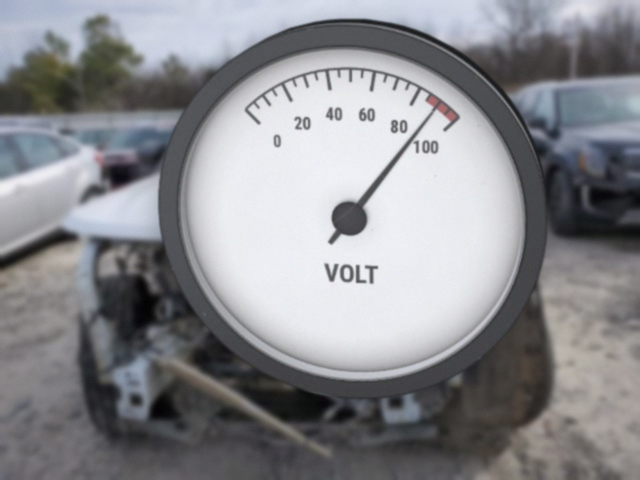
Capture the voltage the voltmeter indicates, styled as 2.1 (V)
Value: 90 (V)
